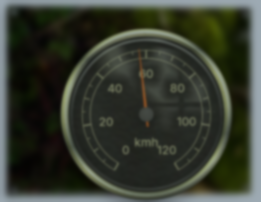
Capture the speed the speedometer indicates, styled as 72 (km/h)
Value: 57.5 (km/h)
